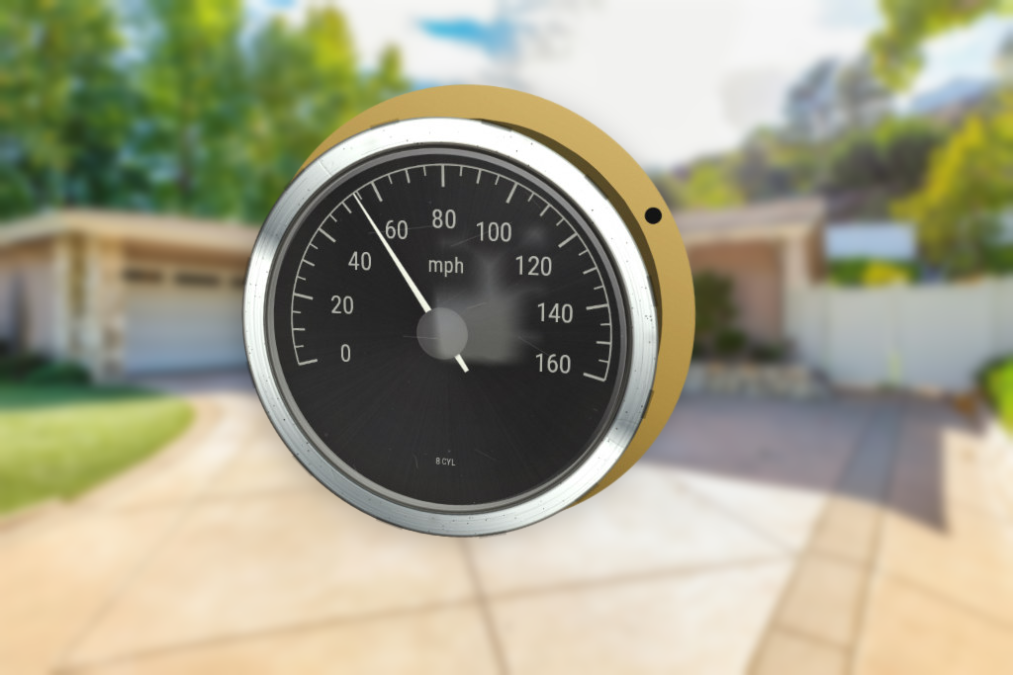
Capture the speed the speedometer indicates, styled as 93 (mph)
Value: 55 (mph)
